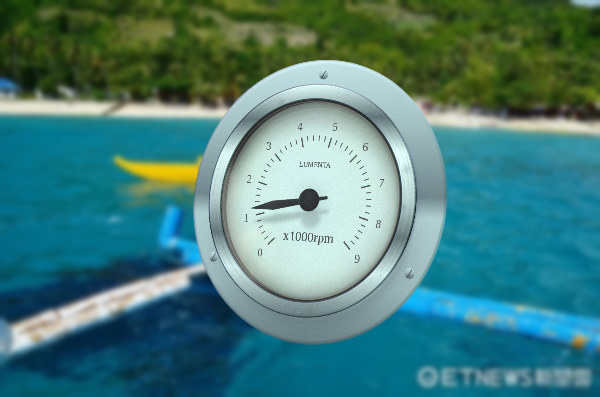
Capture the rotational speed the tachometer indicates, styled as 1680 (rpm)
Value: 1200 (rpm)
